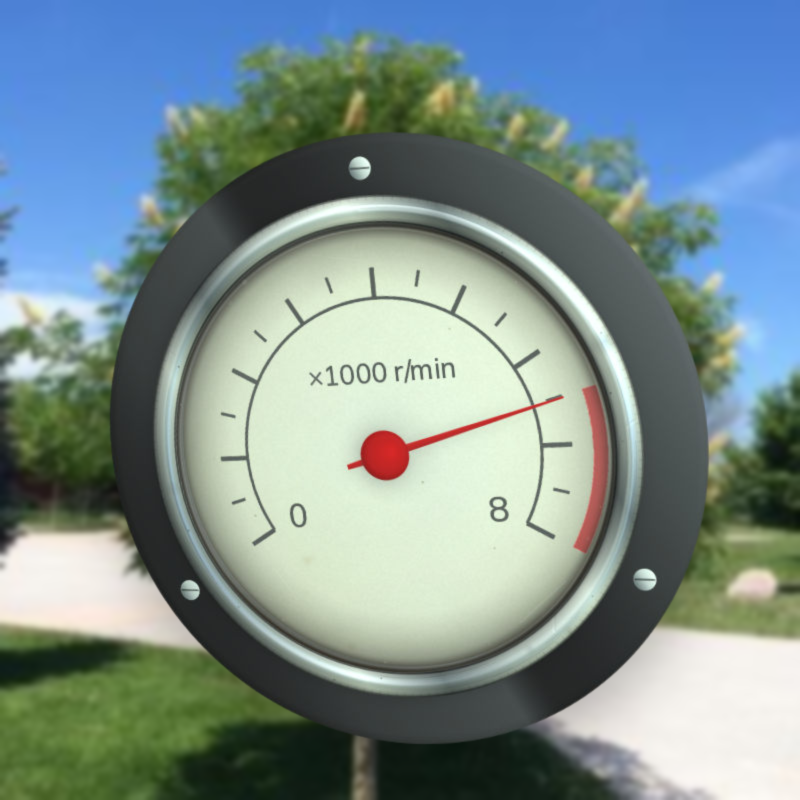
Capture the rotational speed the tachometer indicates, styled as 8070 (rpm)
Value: 6500 (rpm)
